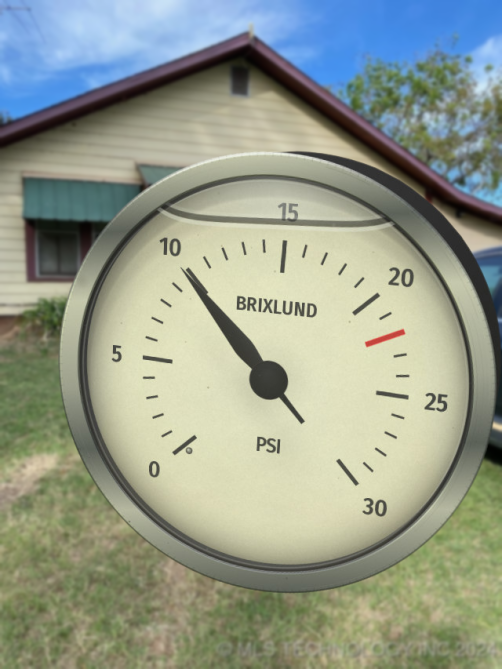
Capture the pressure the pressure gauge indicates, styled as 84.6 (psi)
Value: 10 (psi)
